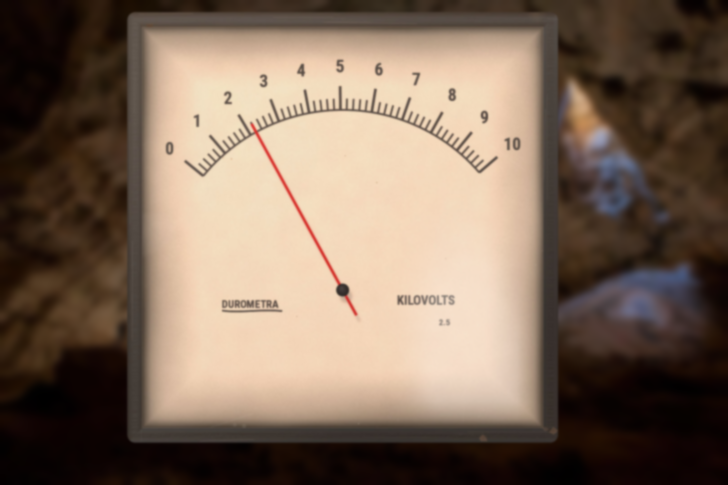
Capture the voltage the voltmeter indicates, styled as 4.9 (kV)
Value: 2.2 (kV)
